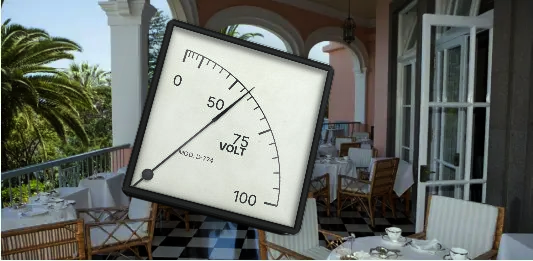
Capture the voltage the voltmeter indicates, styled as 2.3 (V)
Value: 57.5 (V)
